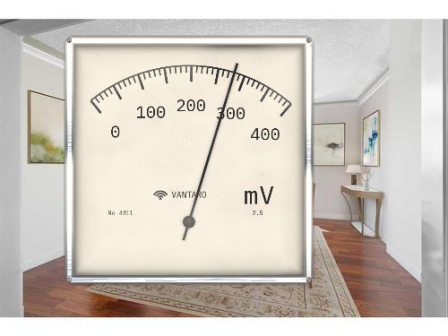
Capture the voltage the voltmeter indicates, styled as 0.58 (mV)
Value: 280 (mV)
